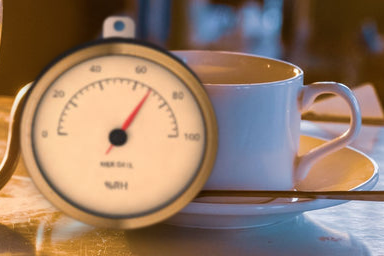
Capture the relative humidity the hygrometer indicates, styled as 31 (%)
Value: 68 (%)
